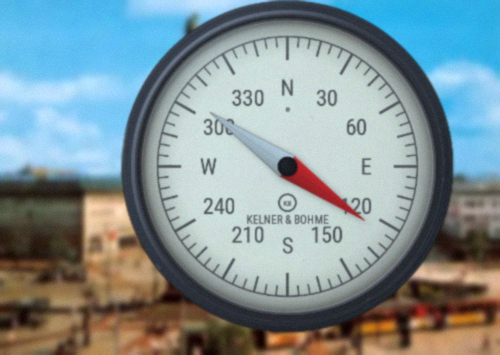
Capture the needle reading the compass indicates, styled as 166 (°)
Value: 125 (°)
